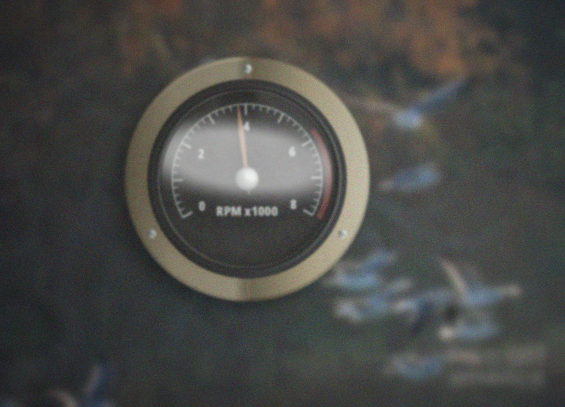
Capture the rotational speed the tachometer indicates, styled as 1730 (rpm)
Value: 3800 (rpm)
